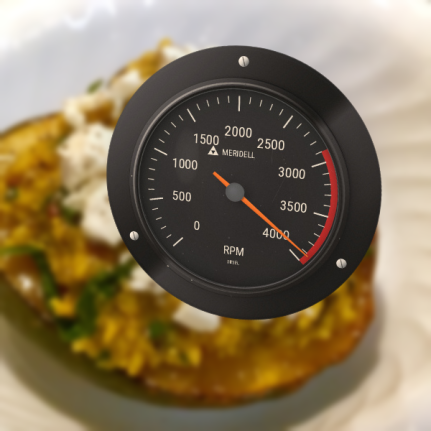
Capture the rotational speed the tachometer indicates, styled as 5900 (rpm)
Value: 3900 (rpm)
